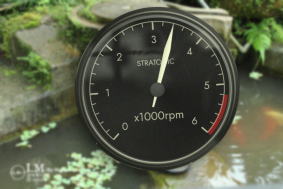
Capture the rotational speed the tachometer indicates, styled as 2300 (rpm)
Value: 3400 (rpm)
